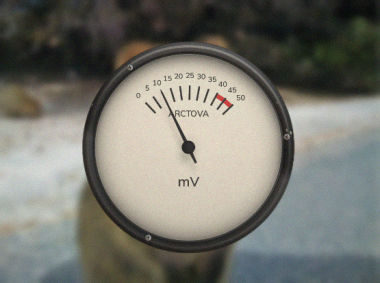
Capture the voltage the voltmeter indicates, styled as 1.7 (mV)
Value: 10 (mV)
